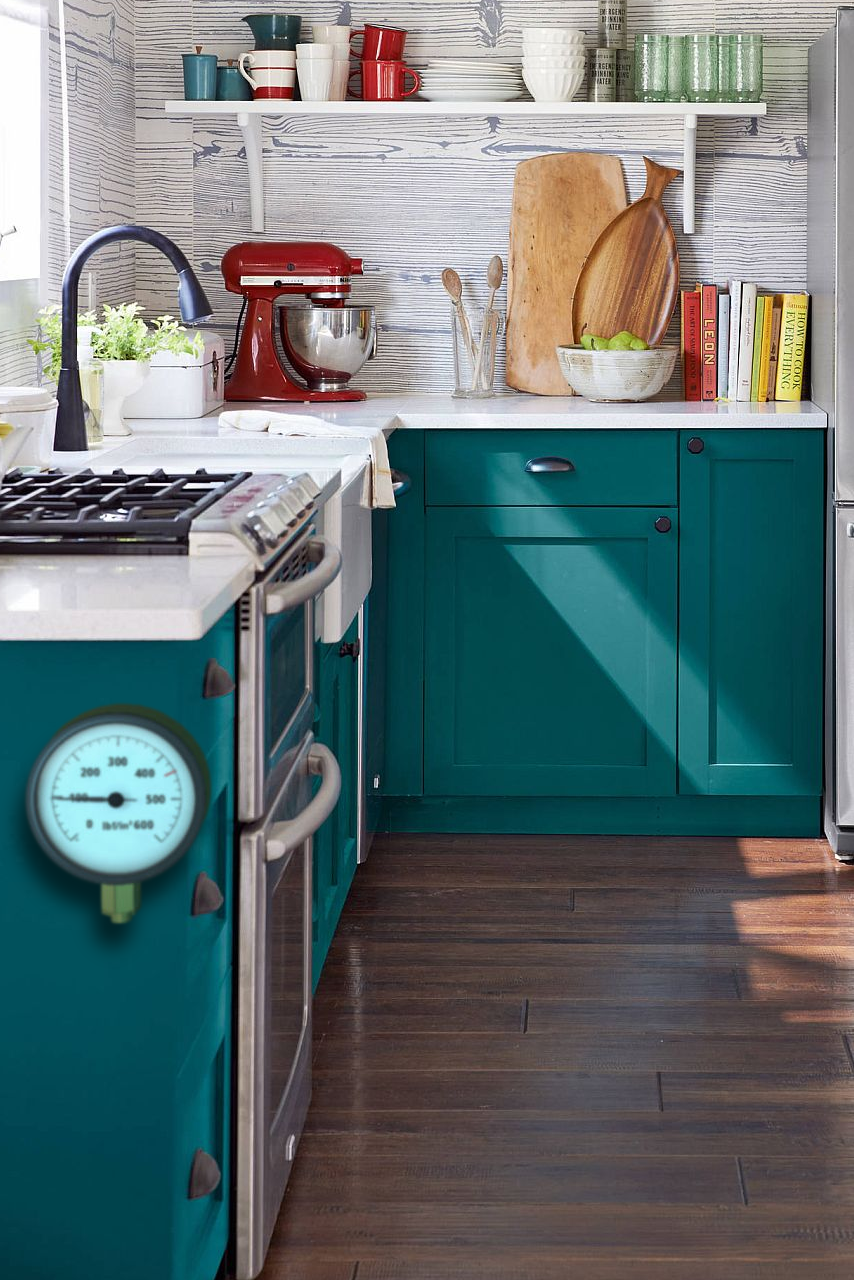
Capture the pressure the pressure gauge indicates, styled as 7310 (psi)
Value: 100 (psi)
